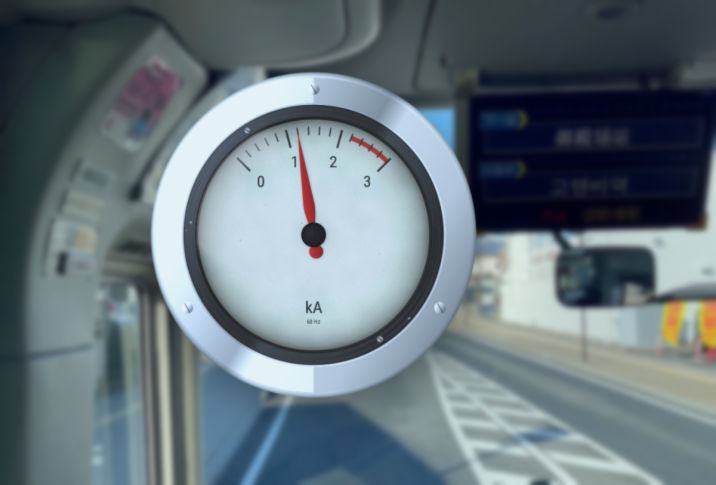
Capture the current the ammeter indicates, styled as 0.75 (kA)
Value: 1.2 (kA)
